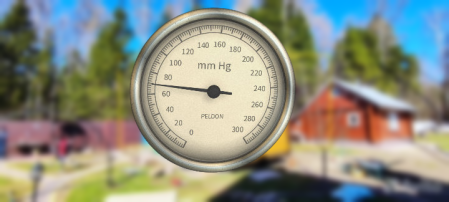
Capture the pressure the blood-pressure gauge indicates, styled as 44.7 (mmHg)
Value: 70 (mmHg)
